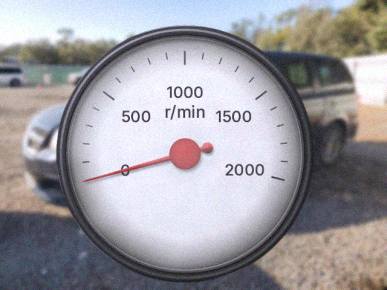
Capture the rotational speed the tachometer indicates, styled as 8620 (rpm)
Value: 0 (rpm)
